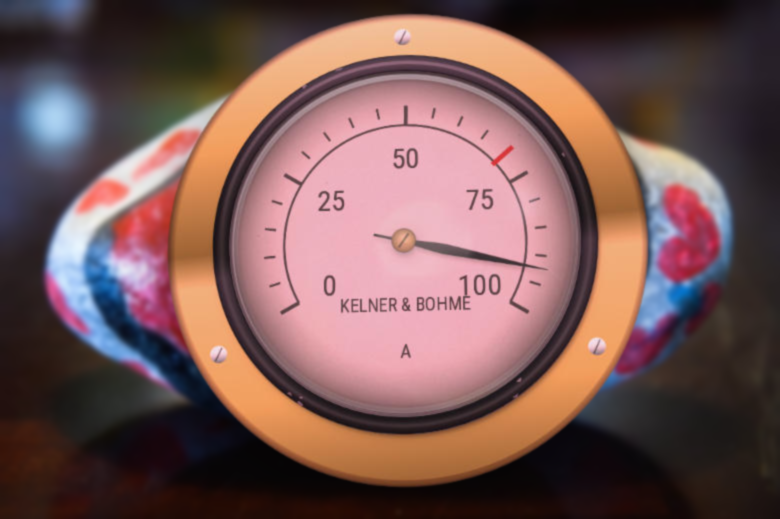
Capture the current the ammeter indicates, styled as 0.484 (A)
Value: 92.5 (A)
